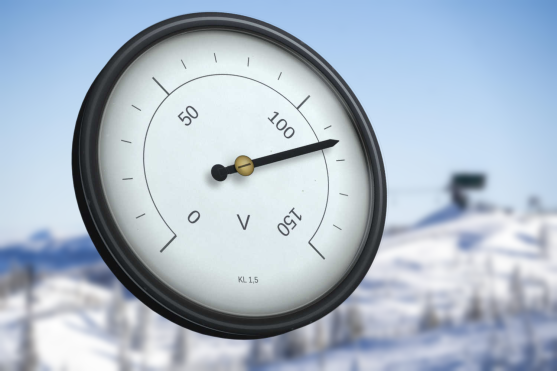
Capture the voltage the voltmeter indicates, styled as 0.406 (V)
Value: 115 (V)
